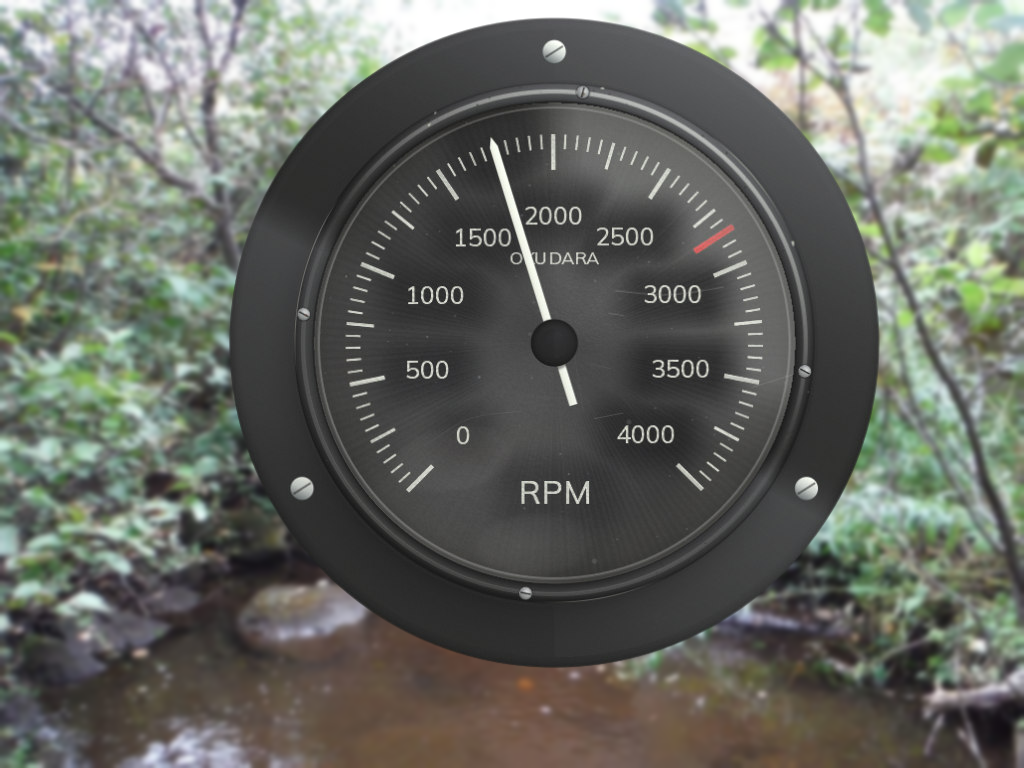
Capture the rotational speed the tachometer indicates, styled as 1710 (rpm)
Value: 1750 (rpm)
